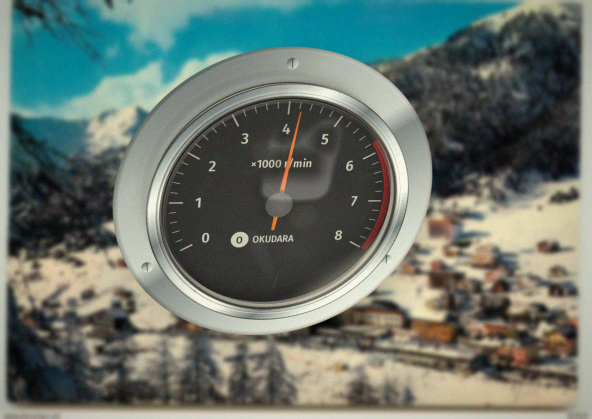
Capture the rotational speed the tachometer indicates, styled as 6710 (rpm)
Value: 4200 (rpm)
